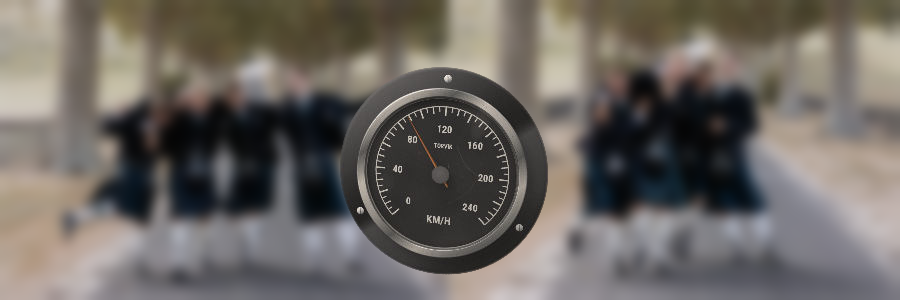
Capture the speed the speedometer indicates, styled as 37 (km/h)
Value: 90 (km/h)
